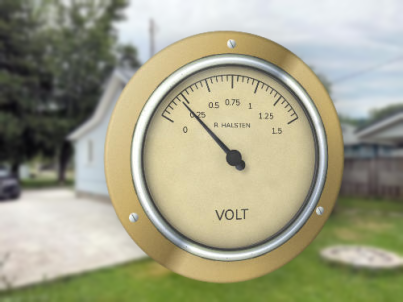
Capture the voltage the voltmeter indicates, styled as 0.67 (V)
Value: 0.2 (V)
